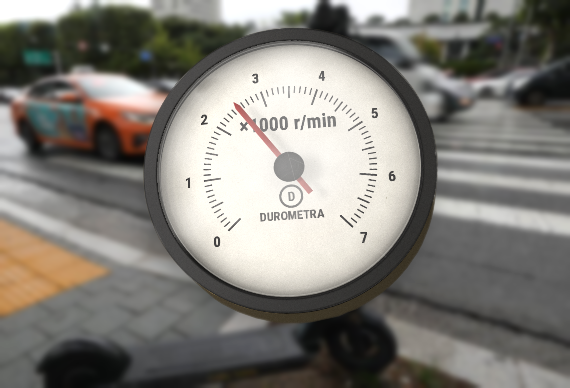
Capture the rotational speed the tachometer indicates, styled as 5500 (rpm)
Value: 2500 (rpm)
